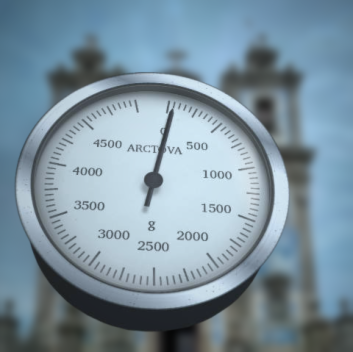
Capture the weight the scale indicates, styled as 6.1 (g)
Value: 50 (g)
